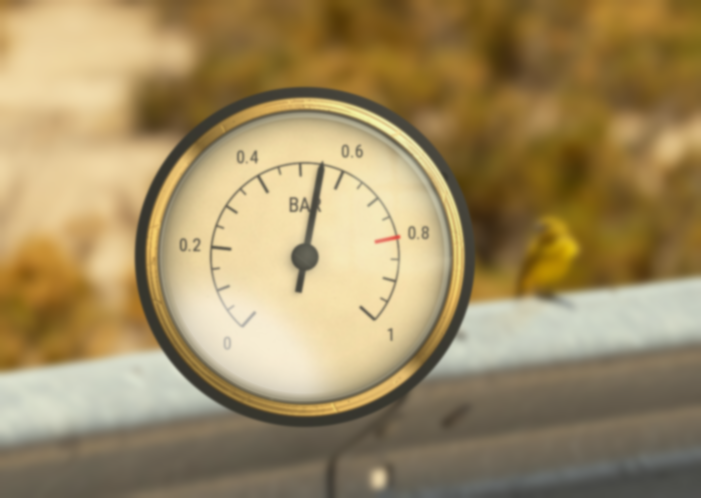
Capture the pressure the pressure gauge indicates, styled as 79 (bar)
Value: 0.55 (bar)
